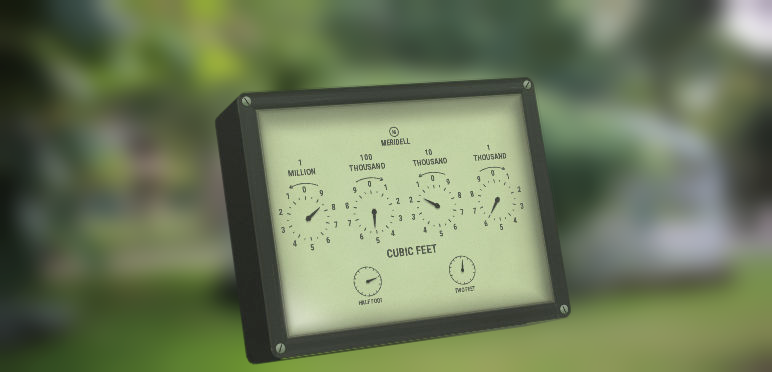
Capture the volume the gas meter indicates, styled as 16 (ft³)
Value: 851600 (ft³)
